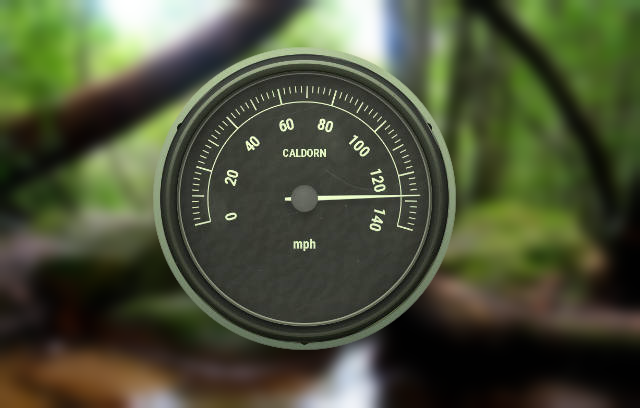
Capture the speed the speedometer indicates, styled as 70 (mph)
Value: 128 (mph)
